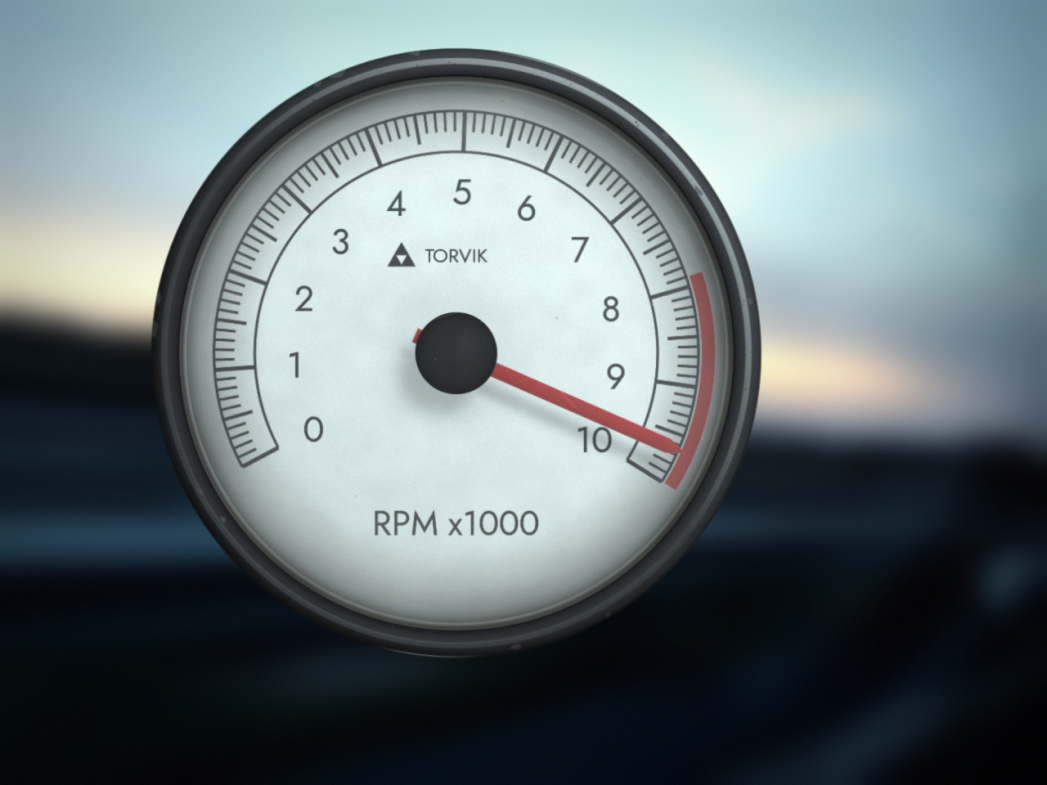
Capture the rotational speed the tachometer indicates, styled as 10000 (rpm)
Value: 9650 (rpm)
